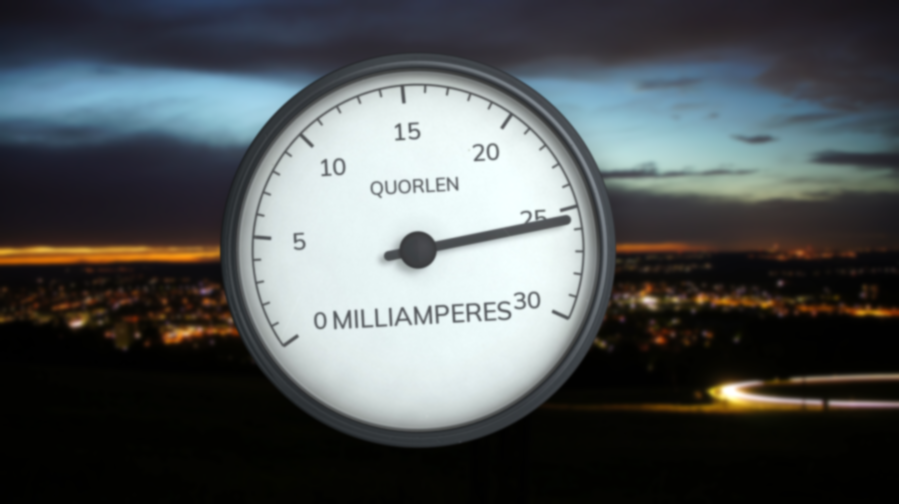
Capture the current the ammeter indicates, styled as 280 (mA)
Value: 25.5 (mA)
